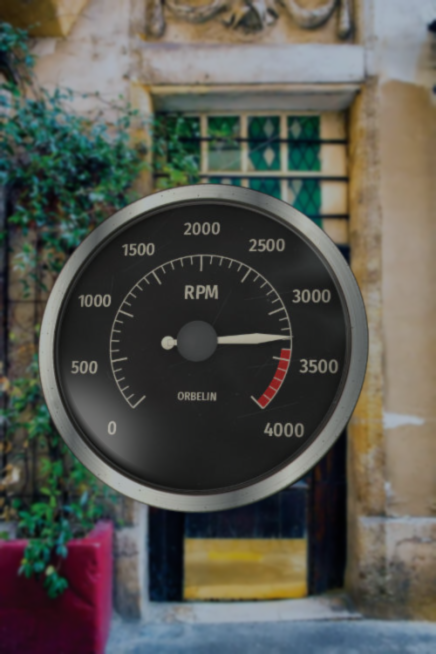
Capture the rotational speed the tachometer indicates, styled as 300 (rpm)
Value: 3300 (rpm)
